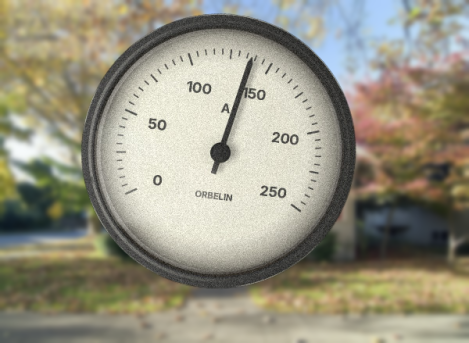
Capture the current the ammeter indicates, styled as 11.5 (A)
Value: 137.5 (A)
